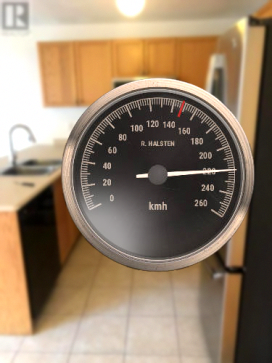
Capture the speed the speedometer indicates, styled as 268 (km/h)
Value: 220 (km/h)
